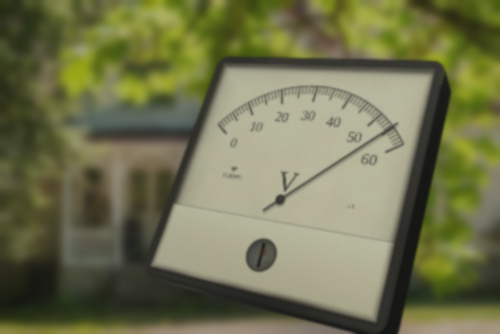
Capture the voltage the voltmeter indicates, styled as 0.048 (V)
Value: 55 (V)
